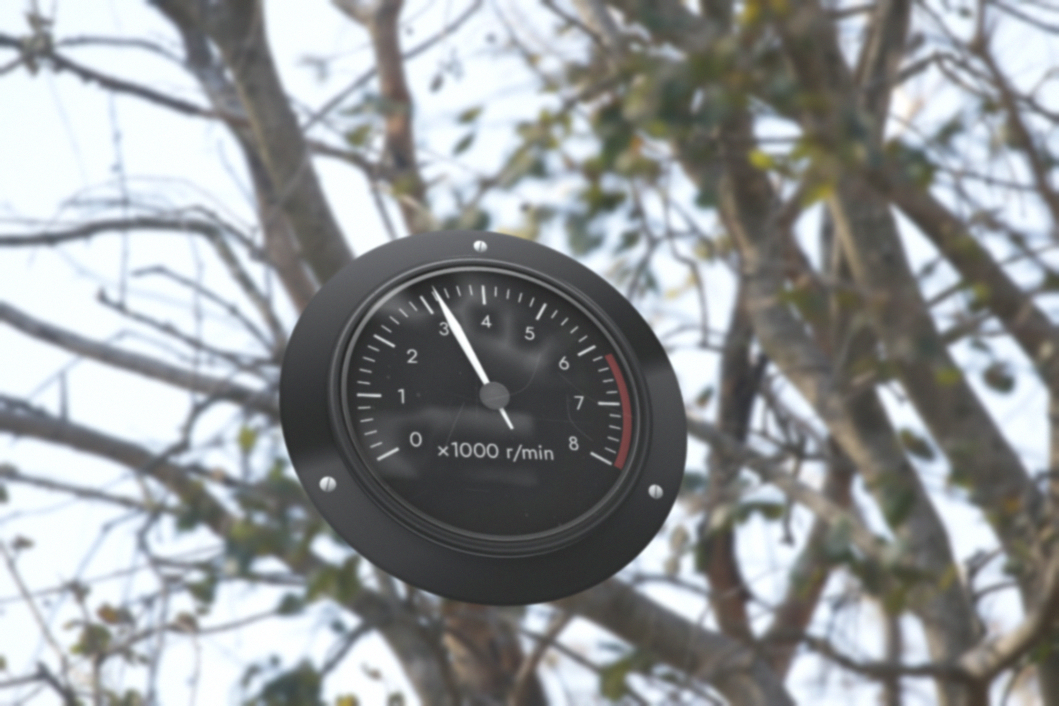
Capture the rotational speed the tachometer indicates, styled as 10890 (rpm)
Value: 3200 (rpm)
